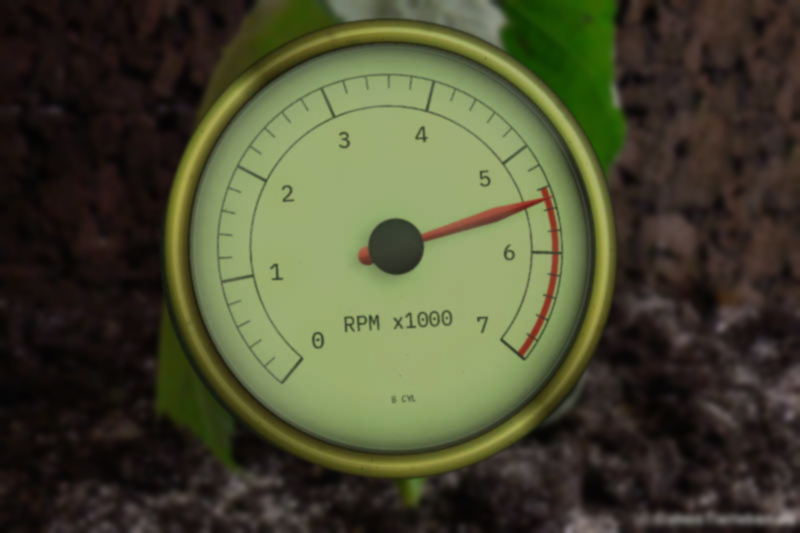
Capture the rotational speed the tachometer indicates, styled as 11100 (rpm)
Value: 5500 (rpm)
